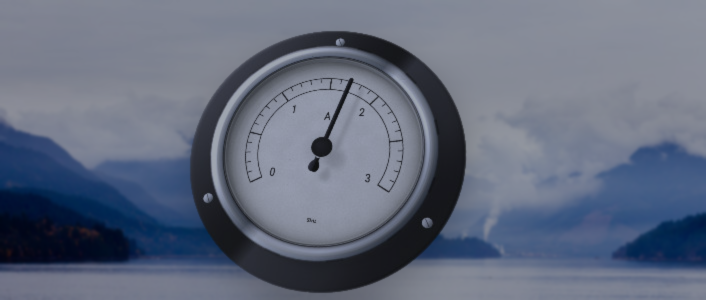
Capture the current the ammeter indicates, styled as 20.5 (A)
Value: 1.7 (A)
